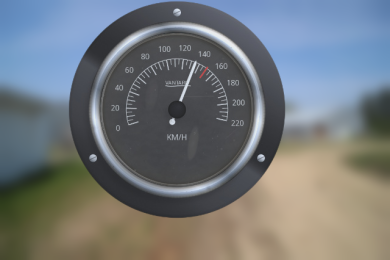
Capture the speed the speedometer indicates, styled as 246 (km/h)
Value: 135 (km/h)
